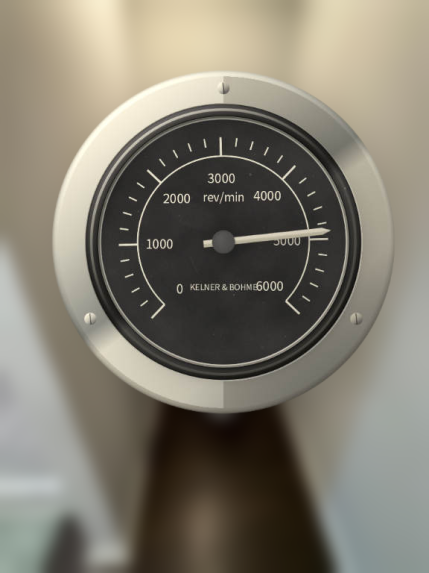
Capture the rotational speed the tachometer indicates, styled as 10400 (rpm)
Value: 4900 (rpm)
